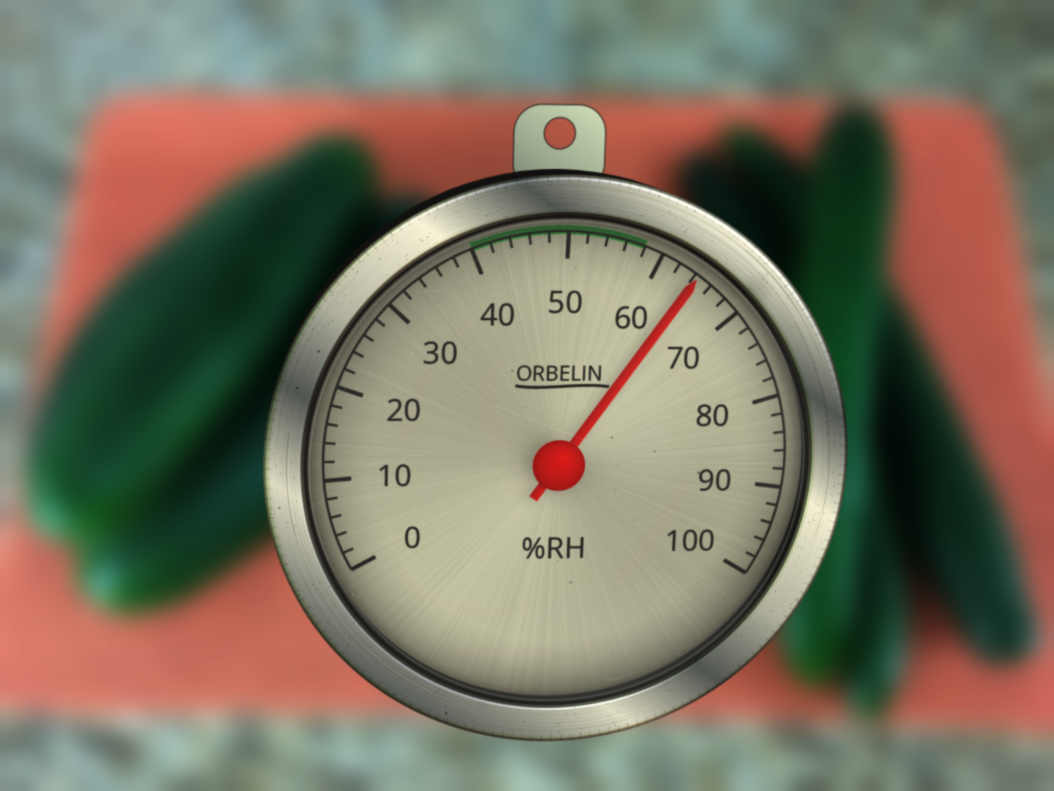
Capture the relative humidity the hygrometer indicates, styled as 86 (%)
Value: 64 (%)
